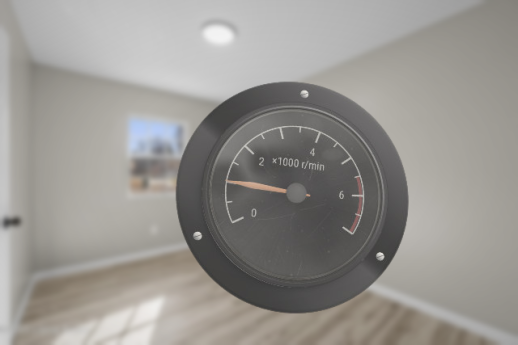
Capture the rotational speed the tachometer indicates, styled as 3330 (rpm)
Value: 1000 (rpm)
